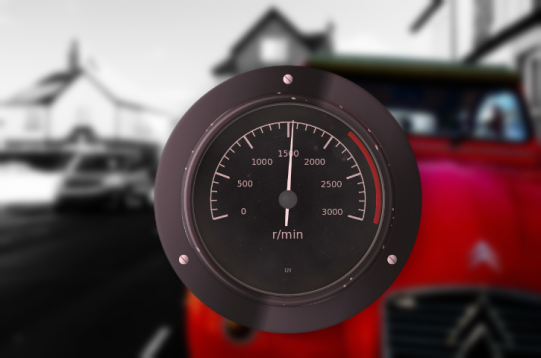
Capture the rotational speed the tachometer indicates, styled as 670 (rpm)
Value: 1550 (rpm)
